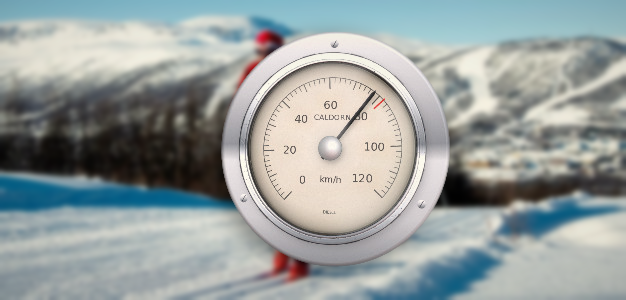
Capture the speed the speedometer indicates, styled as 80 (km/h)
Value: 78 (km/h)
